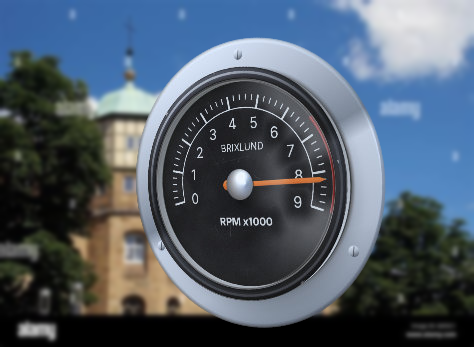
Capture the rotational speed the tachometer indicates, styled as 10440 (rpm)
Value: 8200 (rpm)
